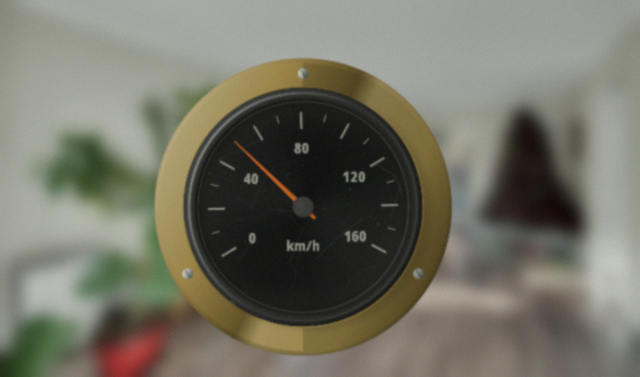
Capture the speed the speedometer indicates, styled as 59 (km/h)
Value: 50 (km/h)
